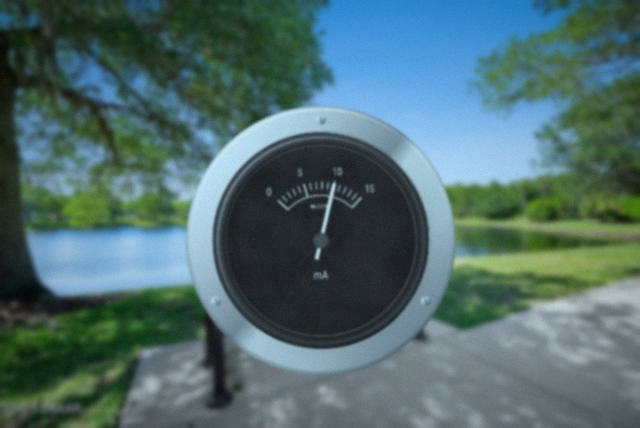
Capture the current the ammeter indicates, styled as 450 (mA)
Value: 10 (mA)
